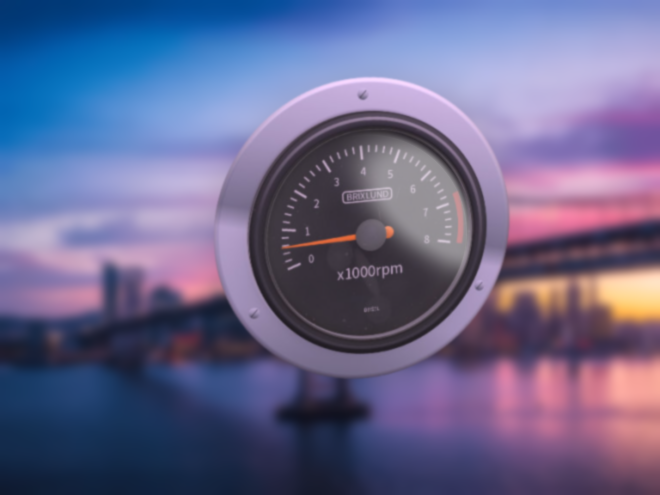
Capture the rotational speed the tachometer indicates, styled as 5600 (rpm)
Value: 600 (rpm)
